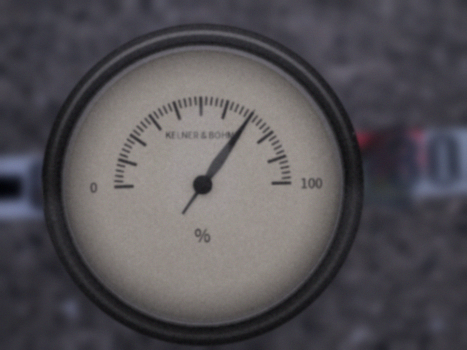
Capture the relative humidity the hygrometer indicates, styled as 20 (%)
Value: 70 (%)
